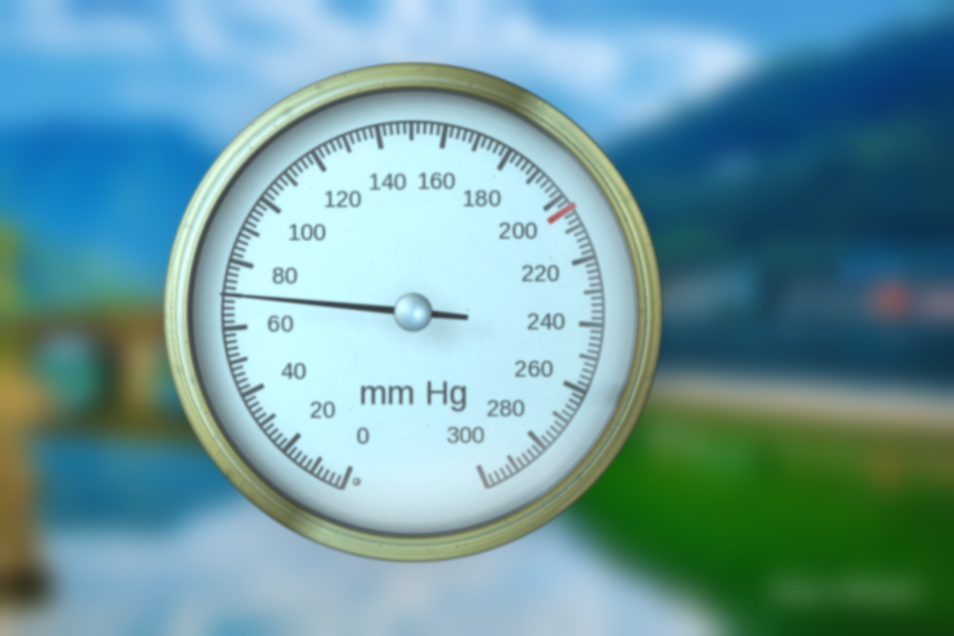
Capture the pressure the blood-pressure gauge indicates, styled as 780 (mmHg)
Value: 70 (mmHg)
